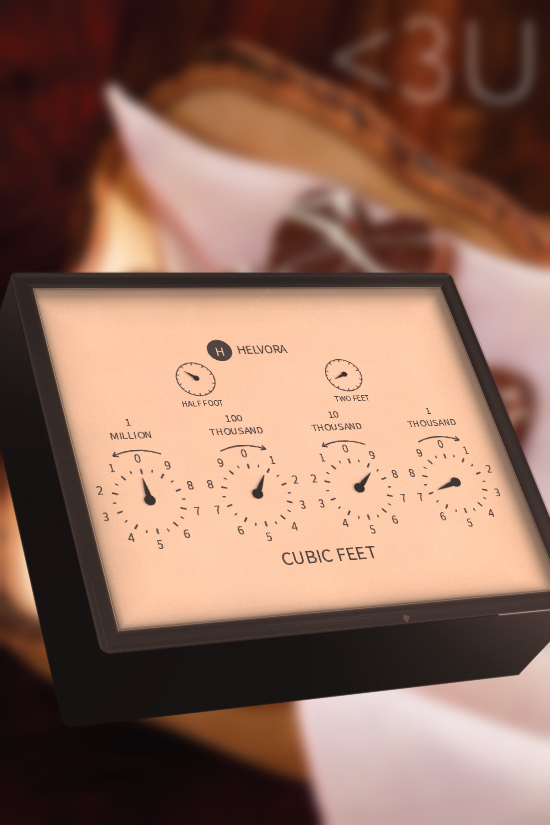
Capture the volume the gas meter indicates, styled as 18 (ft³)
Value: 8700 (ft³)
